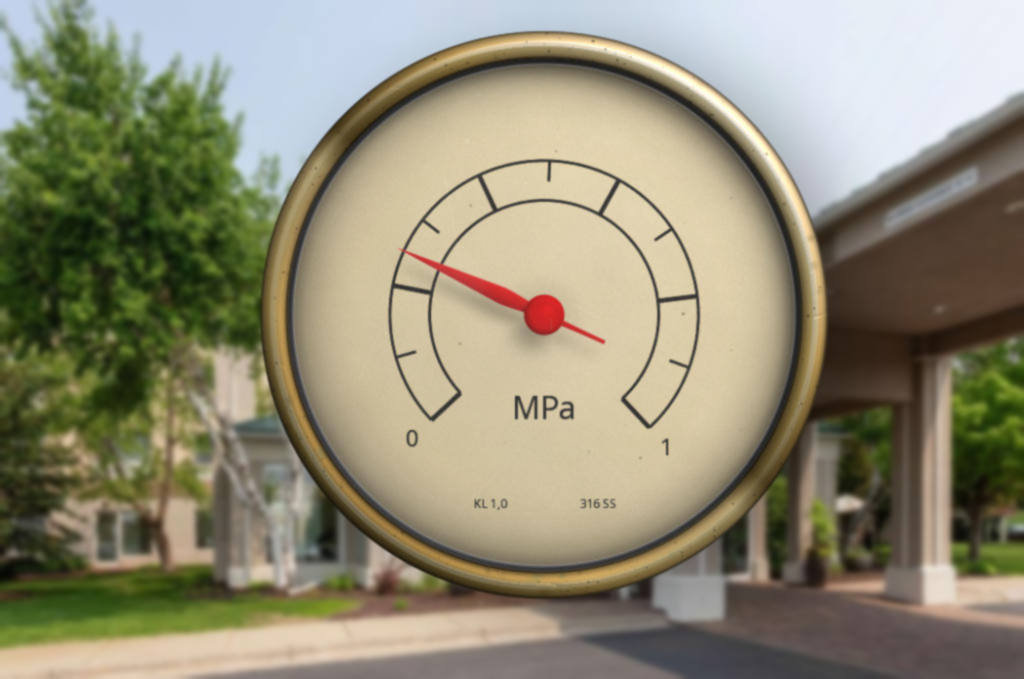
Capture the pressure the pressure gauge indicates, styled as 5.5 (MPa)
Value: 0.25 (MPa)
